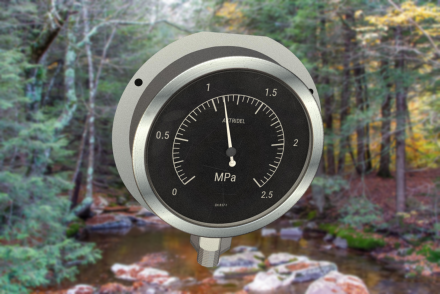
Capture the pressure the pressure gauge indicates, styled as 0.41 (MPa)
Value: 1.1 (MPa)
